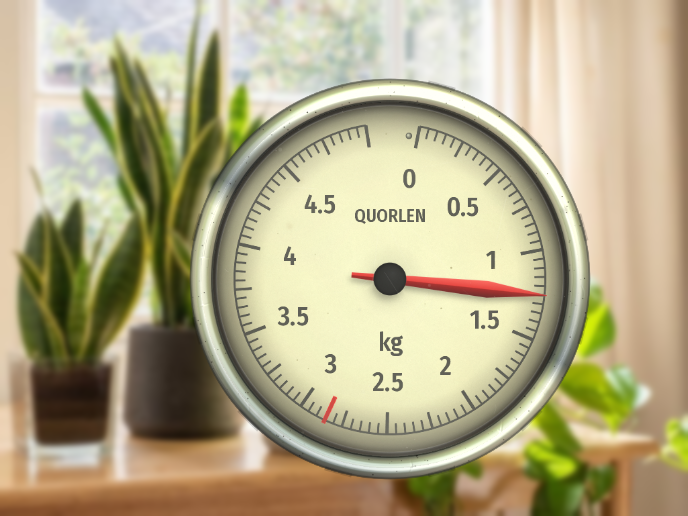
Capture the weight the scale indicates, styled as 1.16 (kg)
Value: 1.25 (kg)
